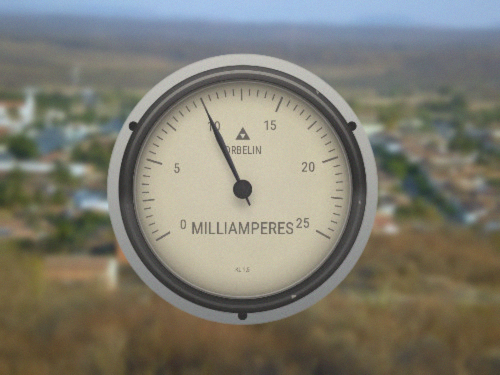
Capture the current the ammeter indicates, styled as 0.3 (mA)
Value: 10 (mA)
